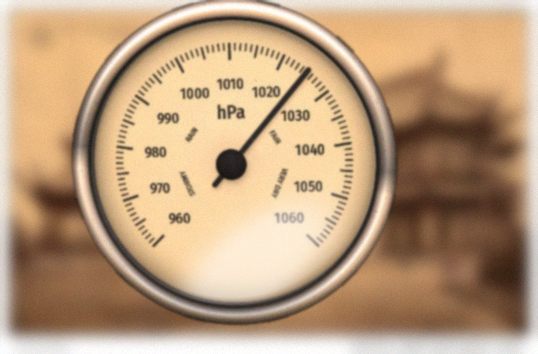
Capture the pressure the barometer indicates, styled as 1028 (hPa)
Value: 1025 (hPa)
